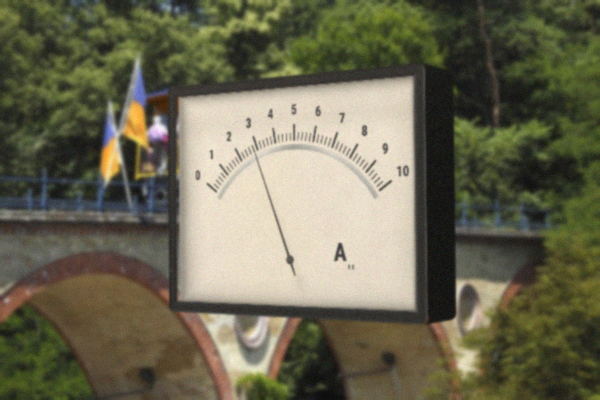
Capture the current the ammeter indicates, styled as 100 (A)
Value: 3 (A)
